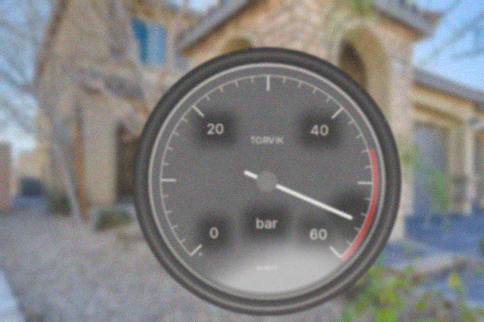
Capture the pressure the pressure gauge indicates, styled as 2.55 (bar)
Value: 55 (bar)
